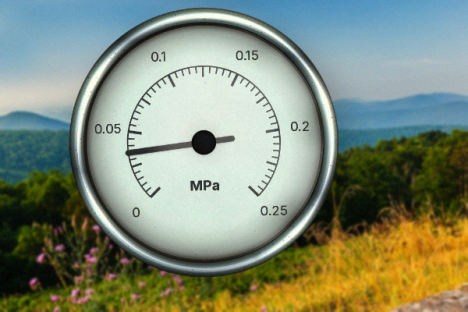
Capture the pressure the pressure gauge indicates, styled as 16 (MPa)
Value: 0.035 (MPa)
